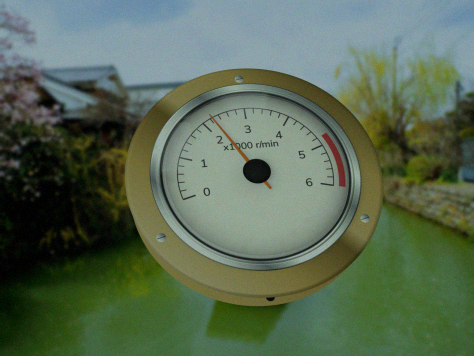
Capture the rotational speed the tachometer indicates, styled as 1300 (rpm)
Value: 2200 (rpm)
